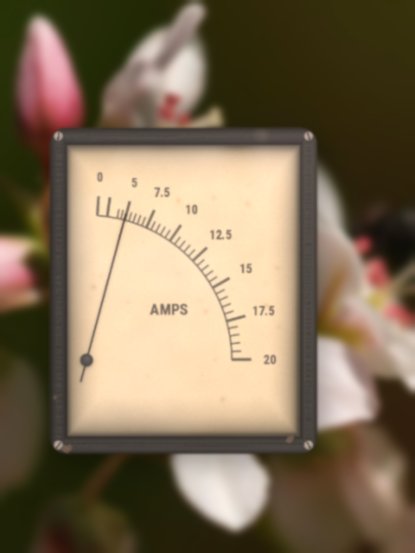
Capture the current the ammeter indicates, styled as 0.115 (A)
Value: 5 (A)
